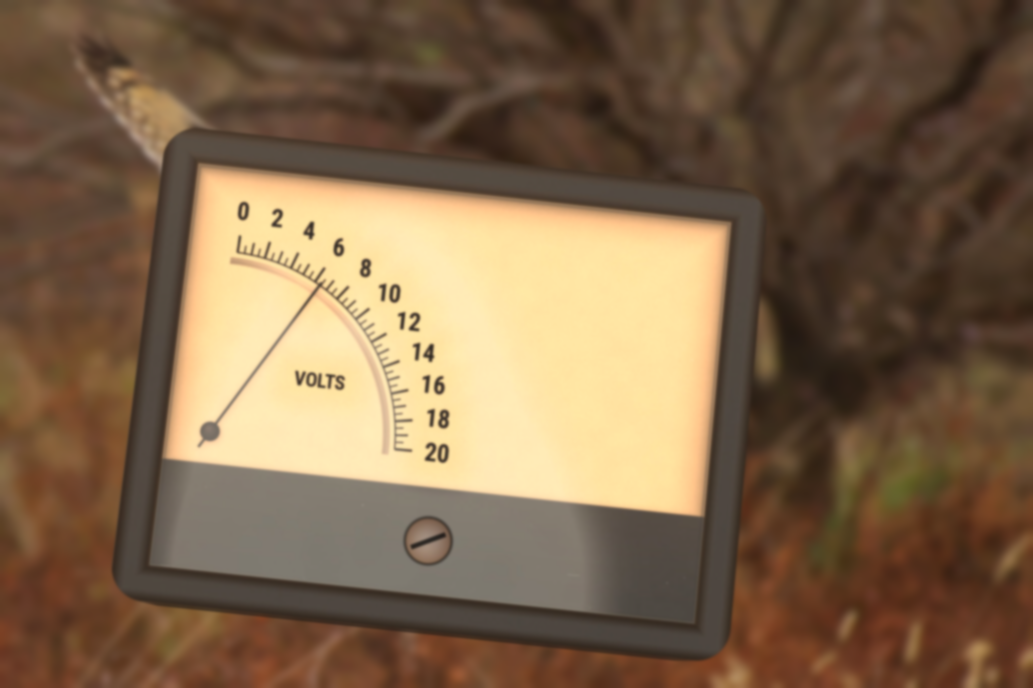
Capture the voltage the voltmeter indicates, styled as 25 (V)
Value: 6.5 (V)
